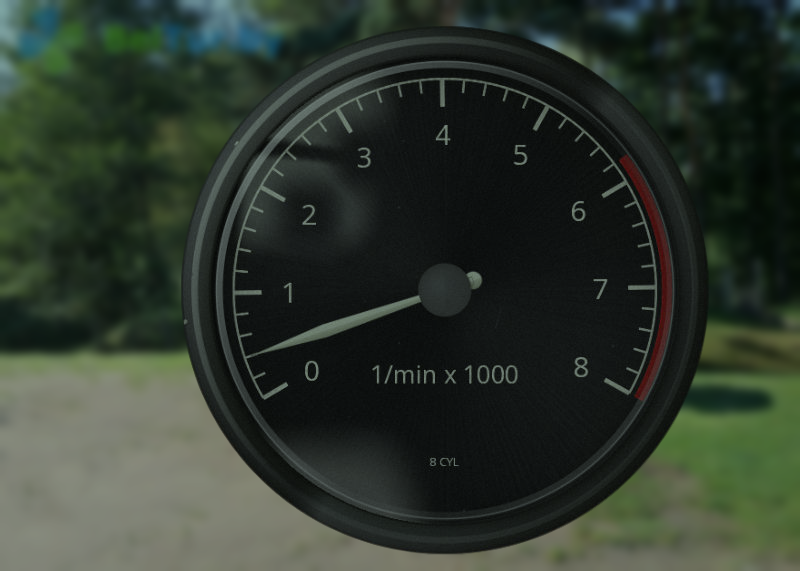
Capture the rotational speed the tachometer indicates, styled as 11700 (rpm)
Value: 400 (rpm)
